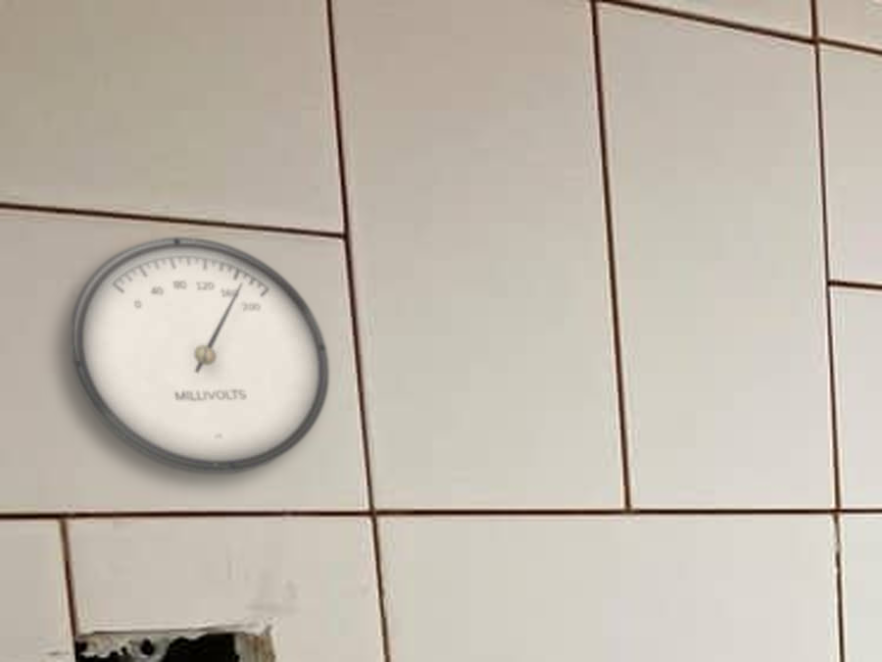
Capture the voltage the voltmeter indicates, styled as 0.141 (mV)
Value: 170 (mV)
